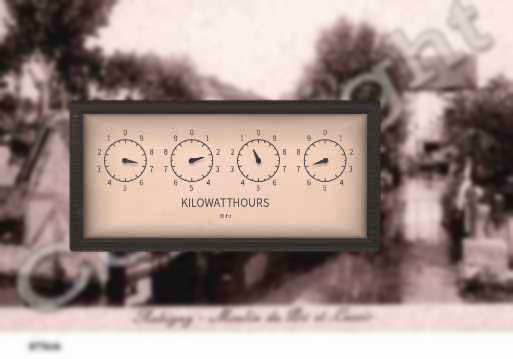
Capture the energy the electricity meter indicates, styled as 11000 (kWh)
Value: 7207 (kWh)
